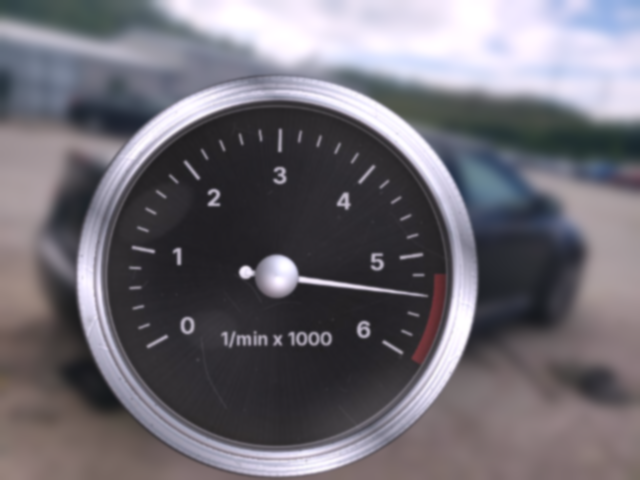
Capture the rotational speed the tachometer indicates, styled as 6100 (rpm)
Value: 5400 (rpm)
